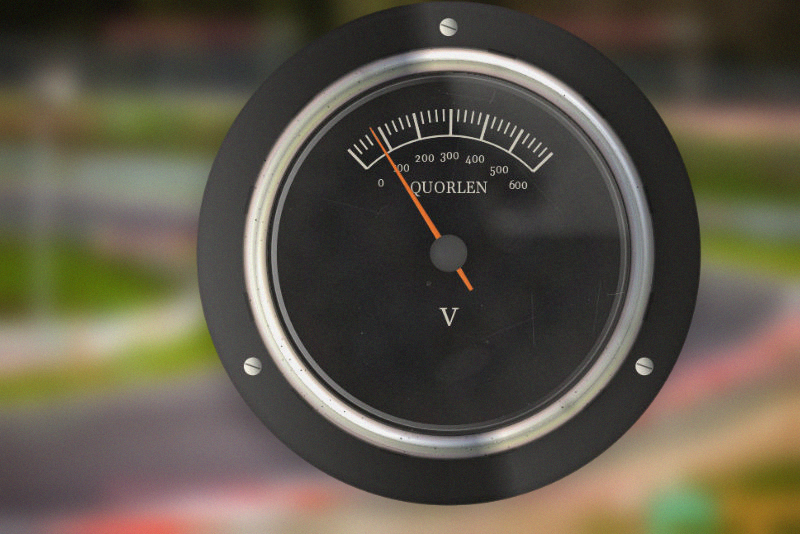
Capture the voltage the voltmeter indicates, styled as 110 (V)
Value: 80 (V)
